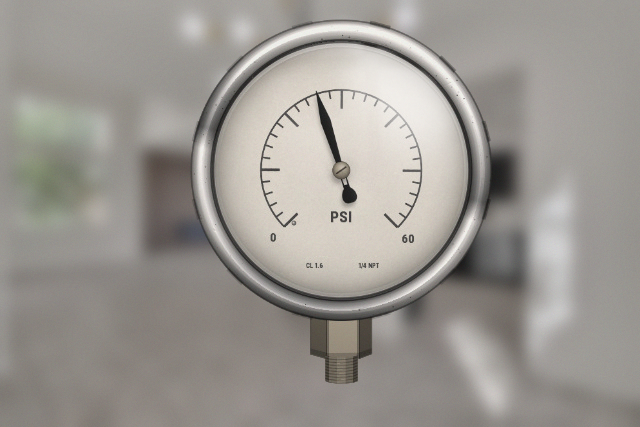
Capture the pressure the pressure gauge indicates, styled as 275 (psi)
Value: 26 (psi)
